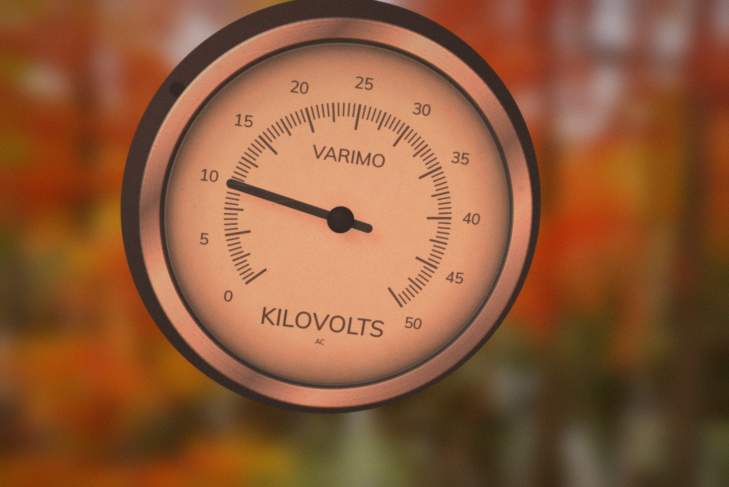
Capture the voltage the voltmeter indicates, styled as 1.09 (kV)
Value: 10 (kV)
